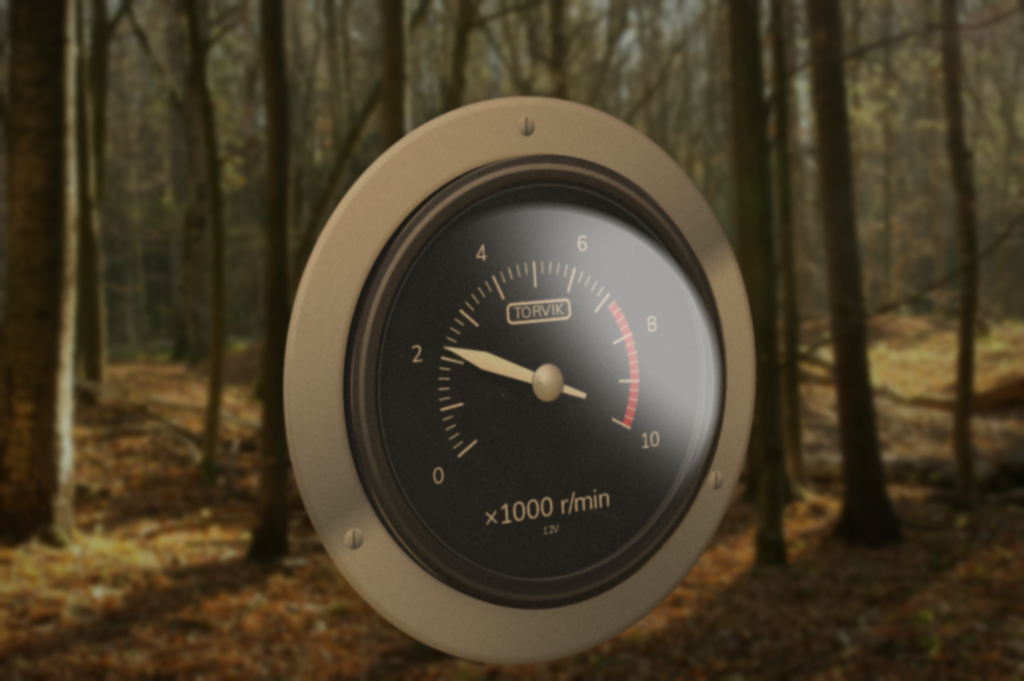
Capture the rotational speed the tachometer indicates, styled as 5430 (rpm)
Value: 2200 (rpm)
